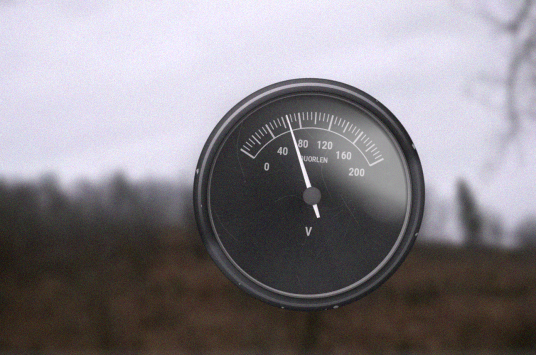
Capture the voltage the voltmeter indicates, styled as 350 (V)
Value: 65 (V)
